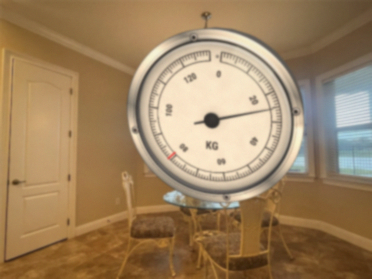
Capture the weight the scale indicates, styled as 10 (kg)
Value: 25 (kg)
